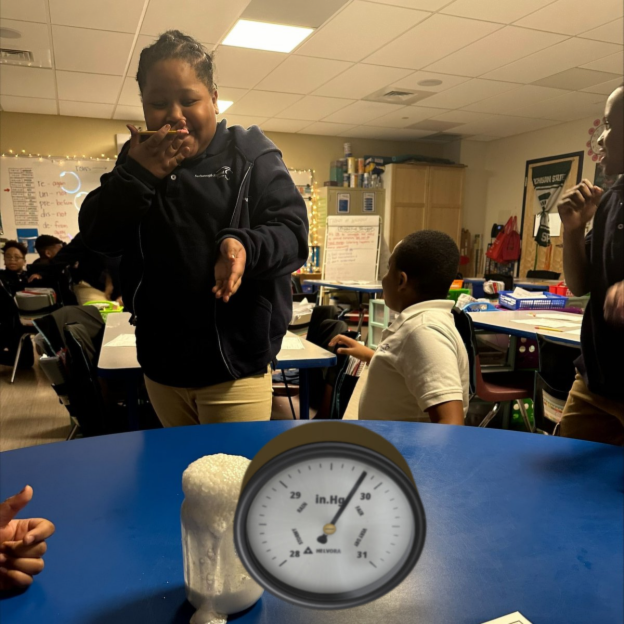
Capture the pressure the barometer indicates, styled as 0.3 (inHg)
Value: 29.8 (inHg)
